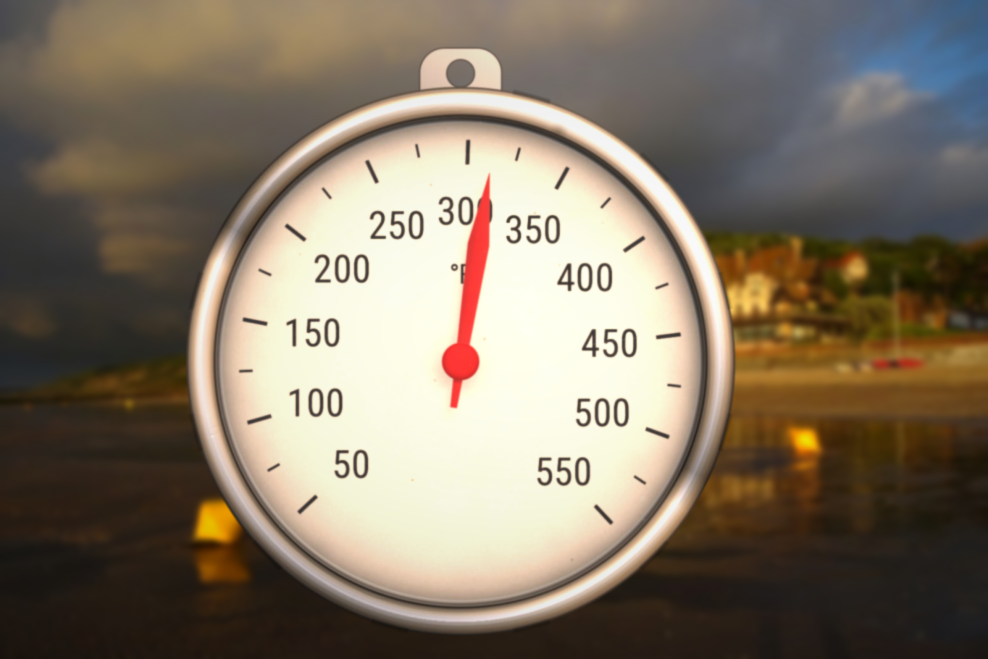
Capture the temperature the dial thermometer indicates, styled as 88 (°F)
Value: 312.5 (°F)
